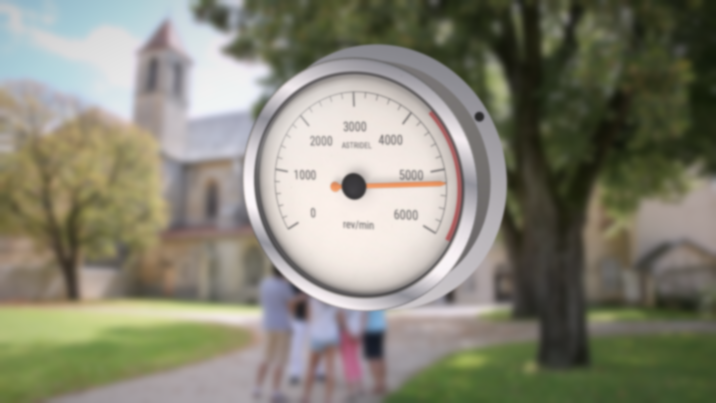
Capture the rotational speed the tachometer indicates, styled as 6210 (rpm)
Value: 5200 (rpm)
